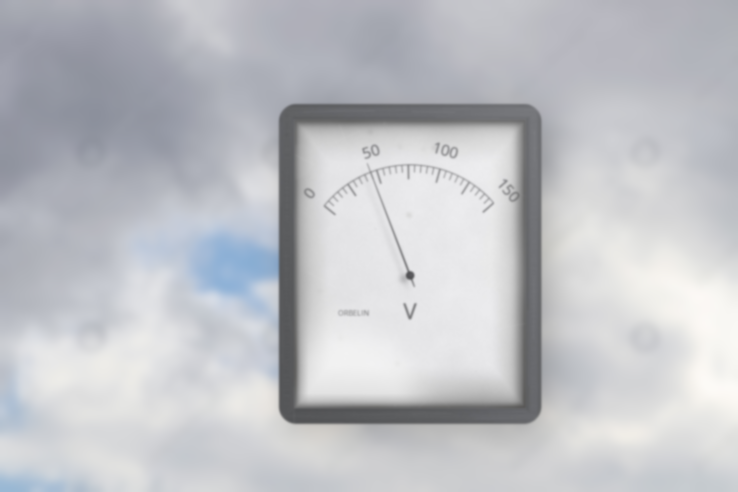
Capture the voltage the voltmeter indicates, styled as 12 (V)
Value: 45 (V)
